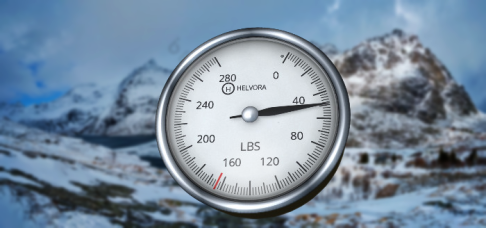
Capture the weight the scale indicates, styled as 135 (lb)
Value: 50 (lb)
